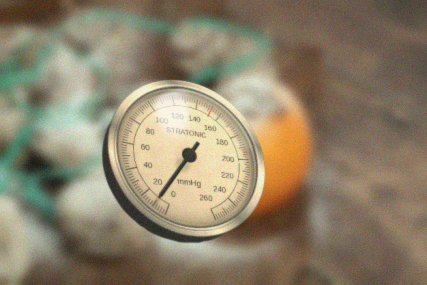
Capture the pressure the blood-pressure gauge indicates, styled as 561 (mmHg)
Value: 10 (mmHg)
